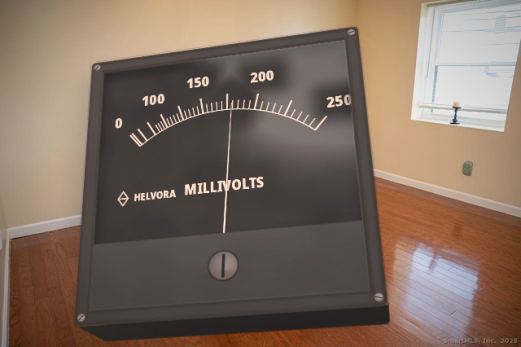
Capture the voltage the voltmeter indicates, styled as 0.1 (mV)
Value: 180 (mV)
